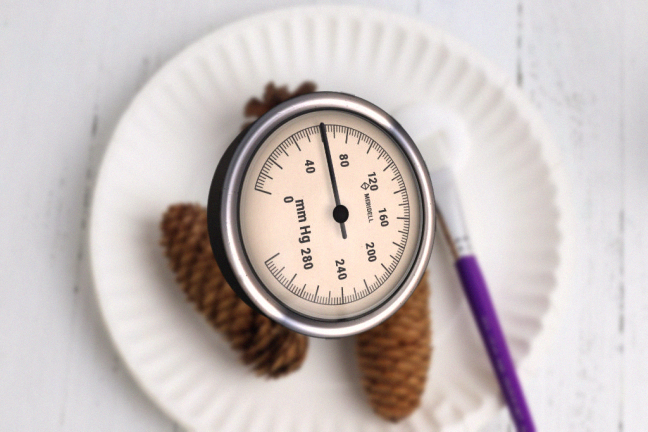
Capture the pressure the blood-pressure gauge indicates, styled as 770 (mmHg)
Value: 60 (mmHg)
